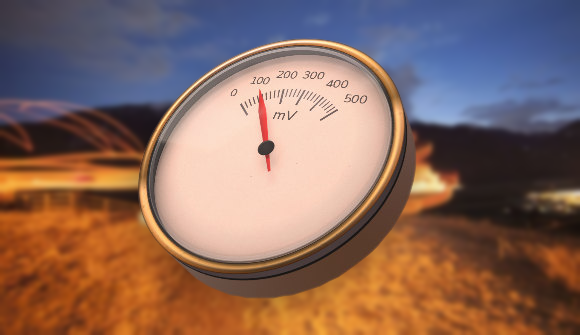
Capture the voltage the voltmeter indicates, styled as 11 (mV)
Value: 100 (mV)
